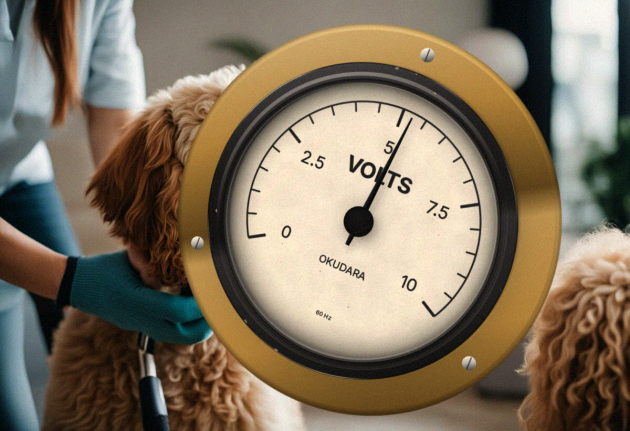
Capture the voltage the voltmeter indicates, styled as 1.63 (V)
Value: 5.25 (V)
